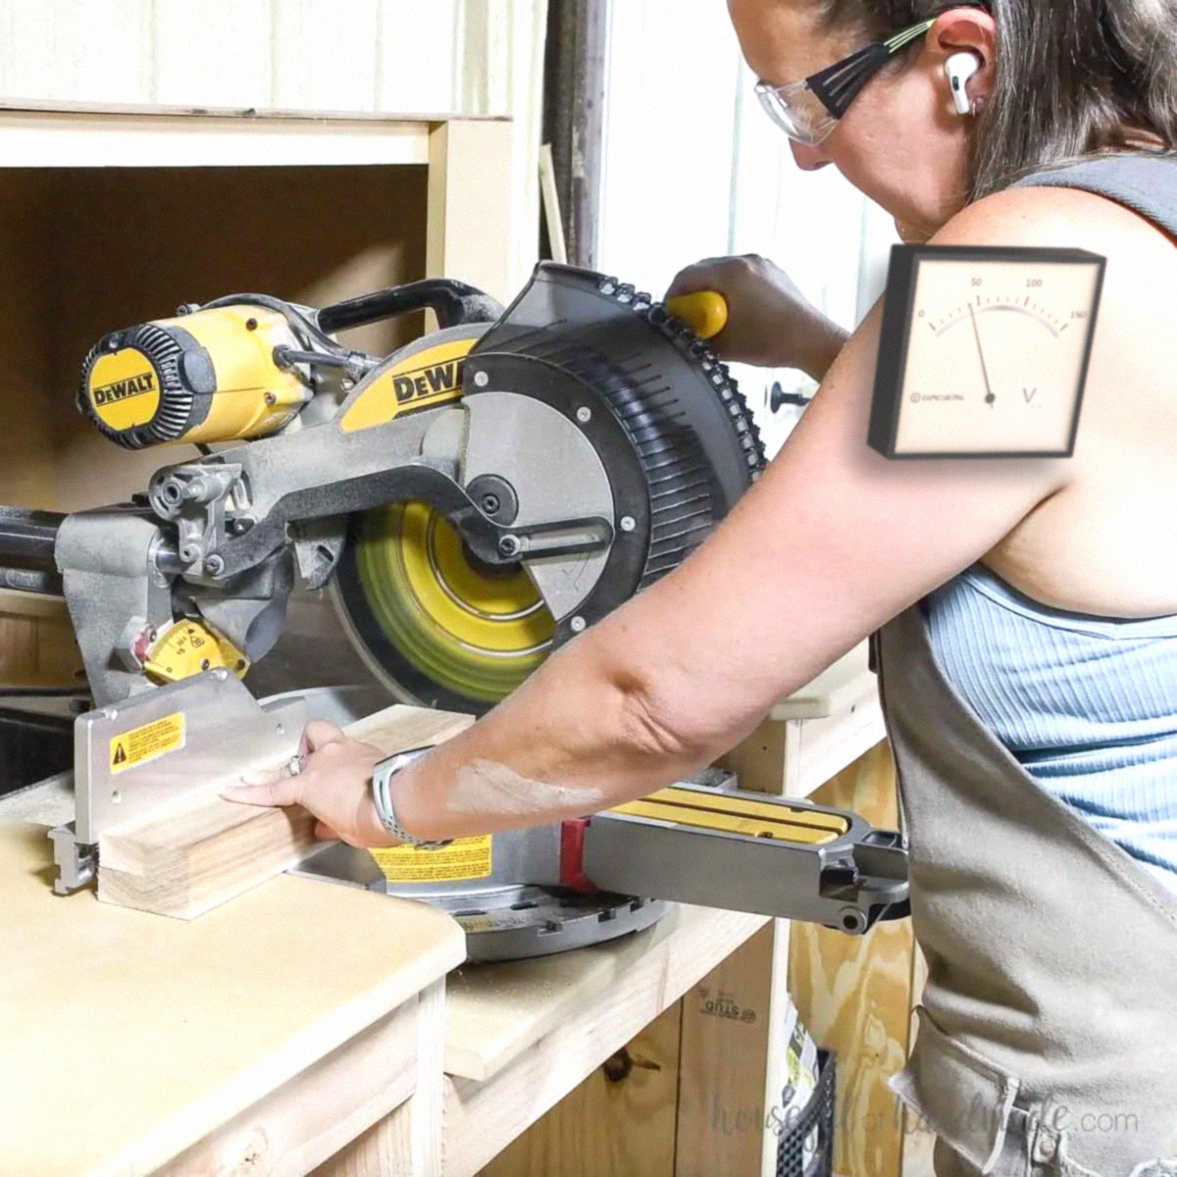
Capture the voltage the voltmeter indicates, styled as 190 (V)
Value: 40 (V)
